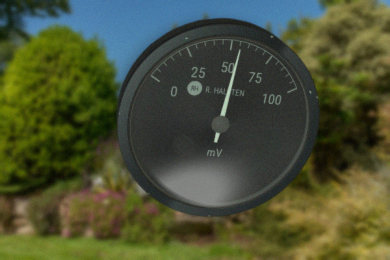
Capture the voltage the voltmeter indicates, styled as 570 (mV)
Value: 55 (mV)
